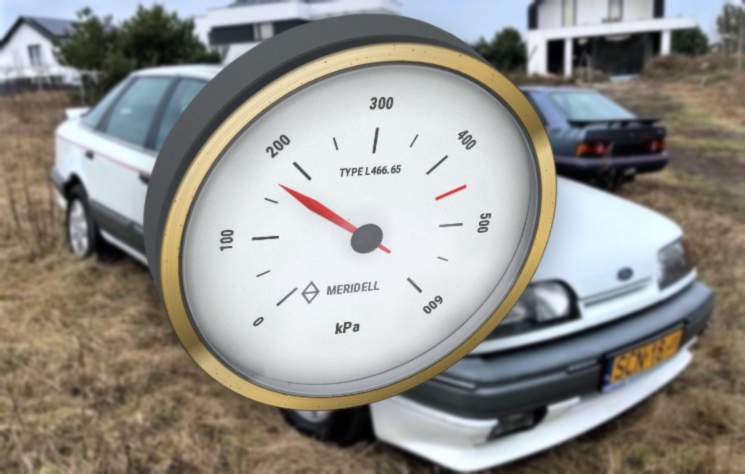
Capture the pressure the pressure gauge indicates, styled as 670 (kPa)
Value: 175 (kPa)
